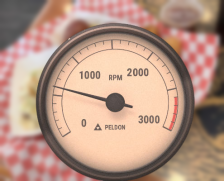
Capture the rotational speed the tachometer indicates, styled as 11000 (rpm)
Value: 600 (rpm)
